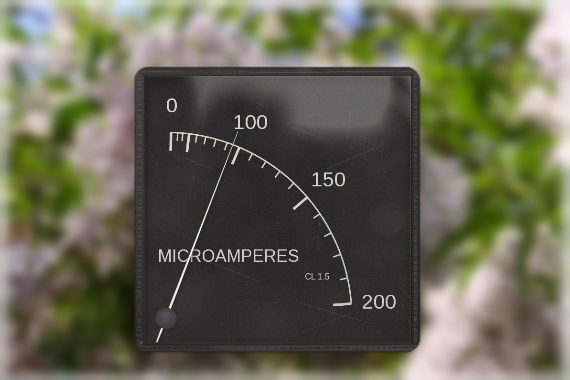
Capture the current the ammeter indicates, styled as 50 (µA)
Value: 95 (µA)
